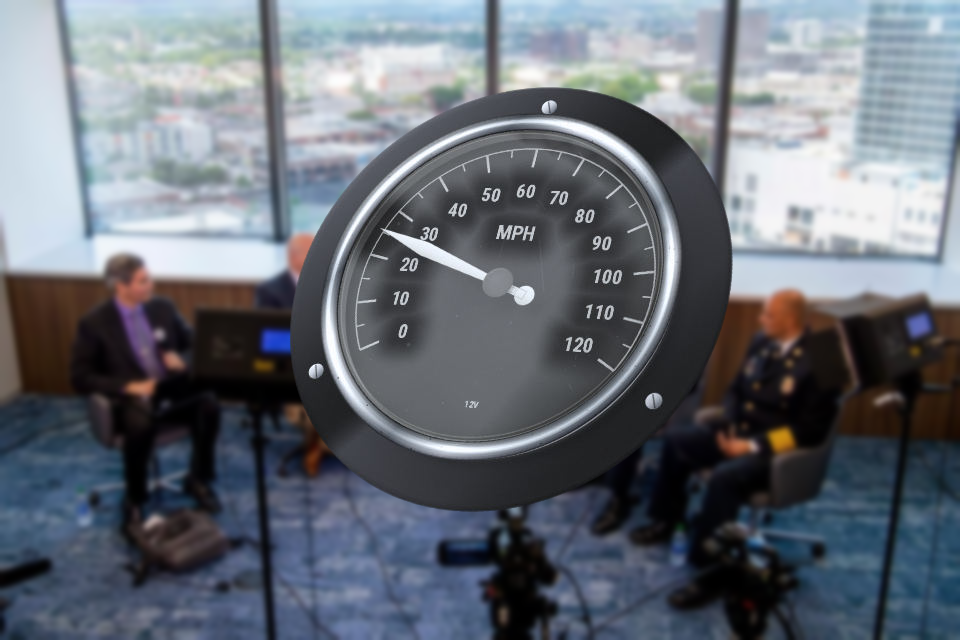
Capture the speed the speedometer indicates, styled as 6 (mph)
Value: 25 (mph)
